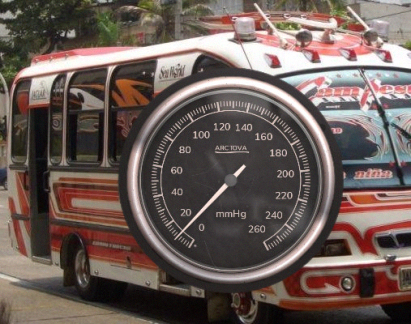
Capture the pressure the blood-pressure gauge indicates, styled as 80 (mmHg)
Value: 10 (mmHg)
